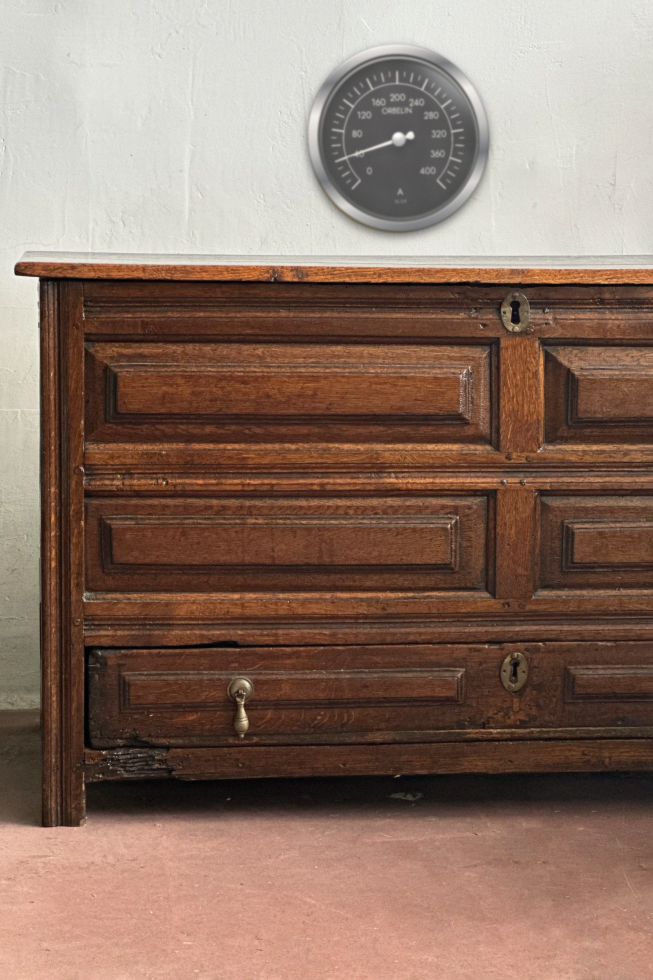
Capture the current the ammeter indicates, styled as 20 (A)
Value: 40 (A)
